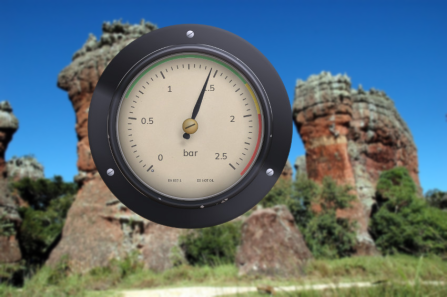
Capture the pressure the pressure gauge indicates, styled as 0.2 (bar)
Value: 1.45 (bar)
